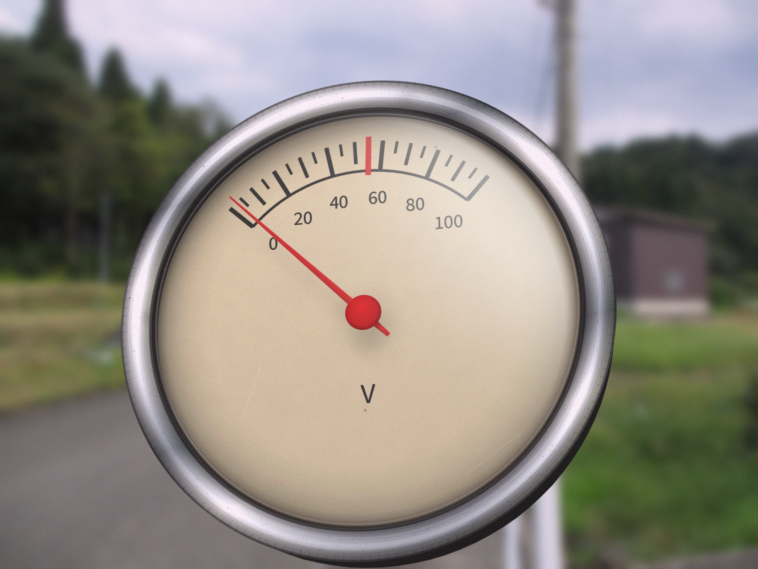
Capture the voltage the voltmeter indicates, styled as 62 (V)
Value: 2.5 (V)
